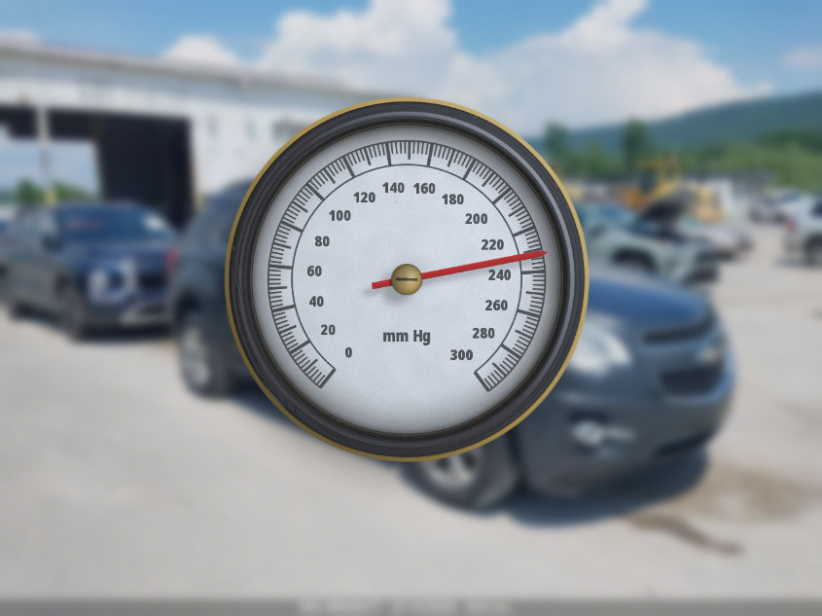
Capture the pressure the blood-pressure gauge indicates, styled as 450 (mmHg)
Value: 232 (mmHg)
